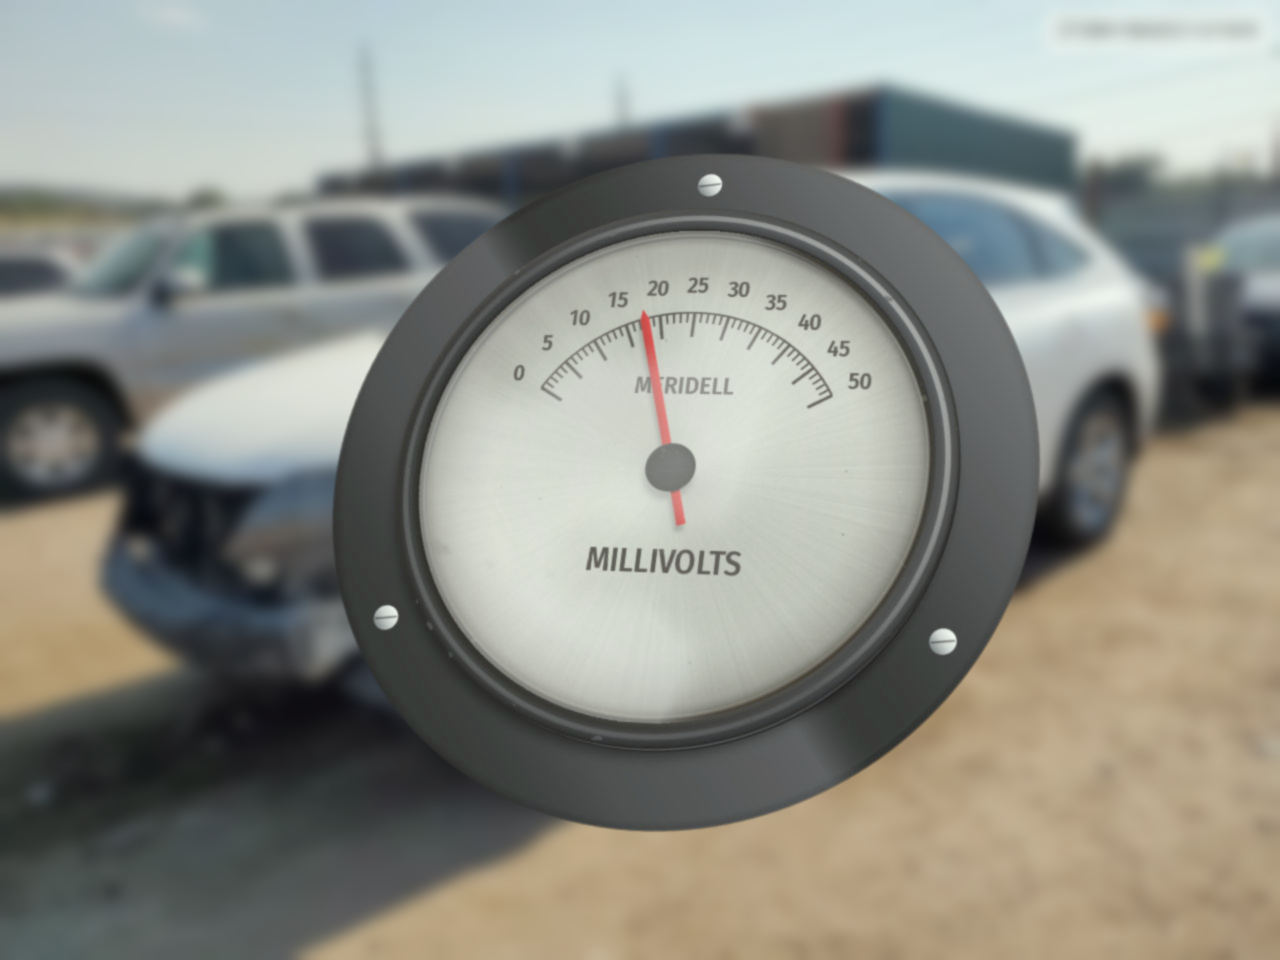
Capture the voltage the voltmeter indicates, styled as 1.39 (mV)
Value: 18 (mV)
